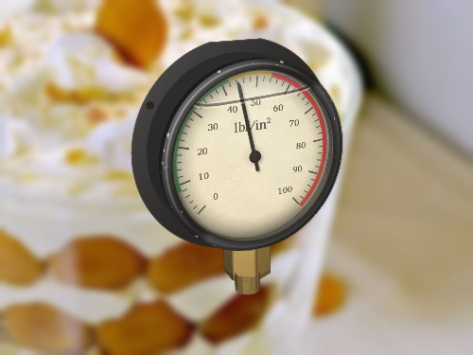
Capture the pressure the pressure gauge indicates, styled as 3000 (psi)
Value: 44 (psi)
